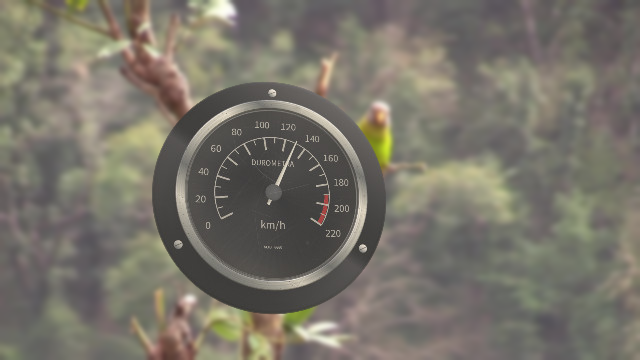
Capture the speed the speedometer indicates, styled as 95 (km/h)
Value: 130 (km/h)
